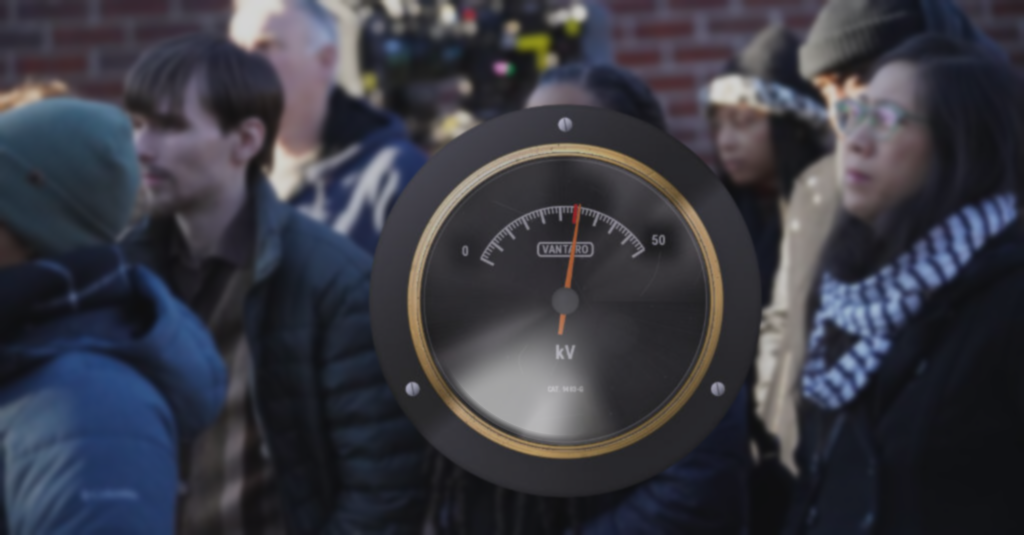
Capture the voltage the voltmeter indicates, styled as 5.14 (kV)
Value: 30 (kV)
